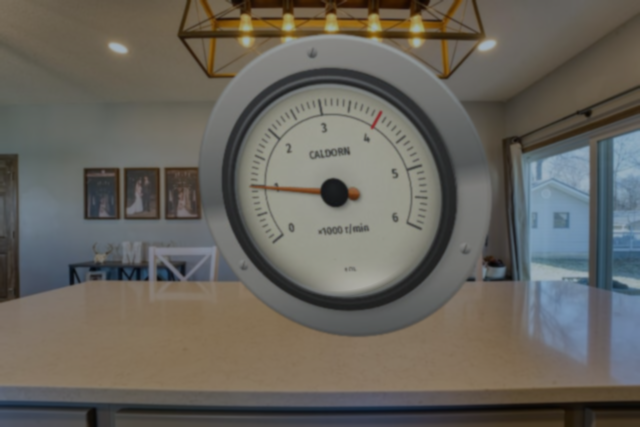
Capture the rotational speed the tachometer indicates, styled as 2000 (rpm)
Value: 1000 (rpm)
